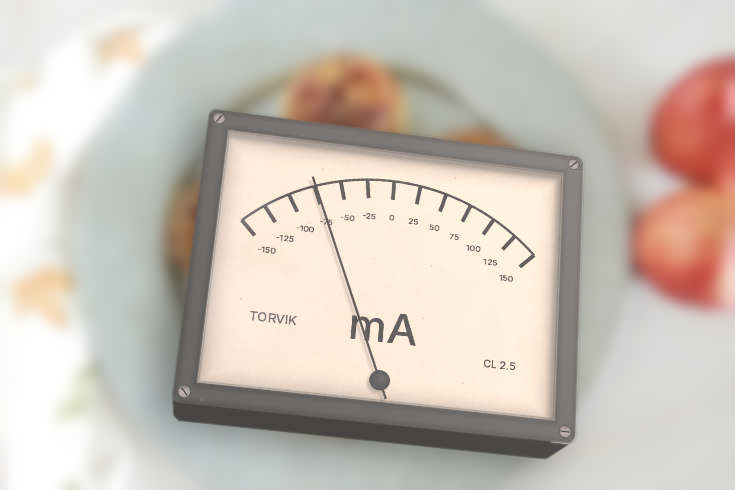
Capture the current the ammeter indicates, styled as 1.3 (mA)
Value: -75 (mA)
